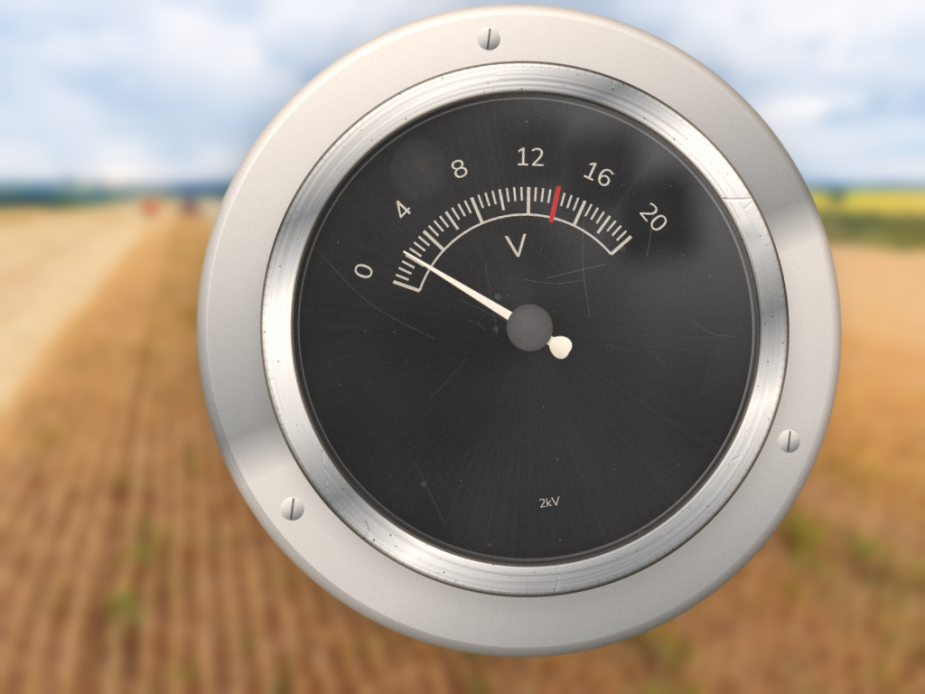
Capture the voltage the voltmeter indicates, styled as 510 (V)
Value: 2 (V)
